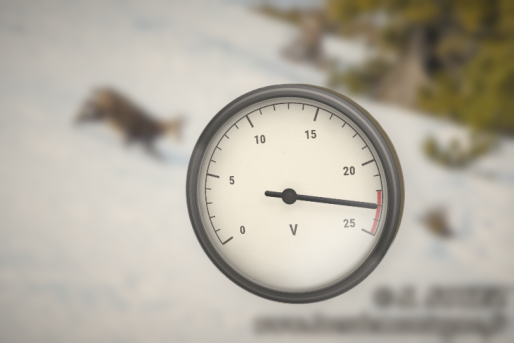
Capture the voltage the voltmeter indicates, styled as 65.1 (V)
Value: 23 (V)
